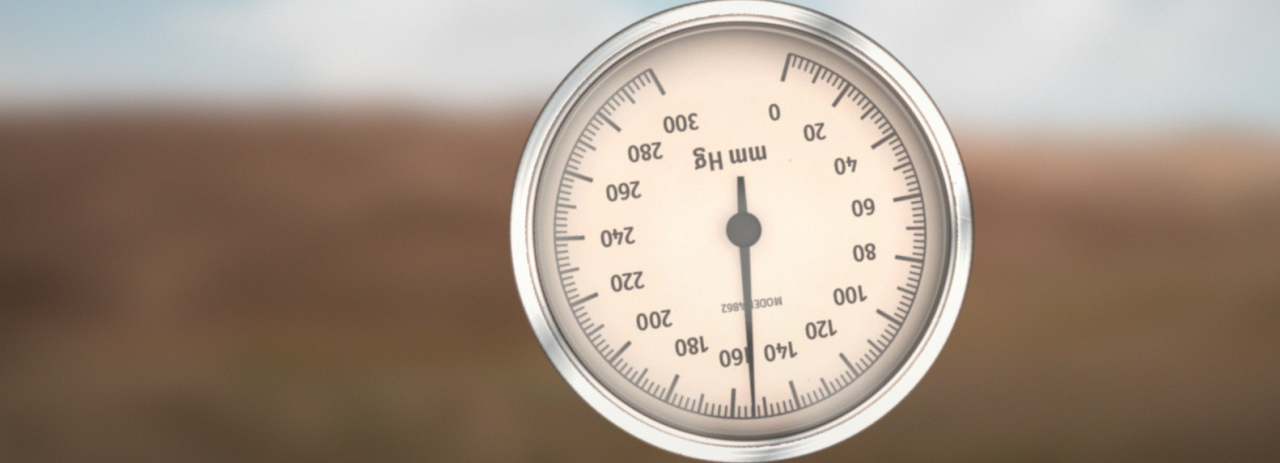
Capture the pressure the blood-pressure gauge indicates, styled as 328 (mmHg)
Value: 154 (mmHg)
